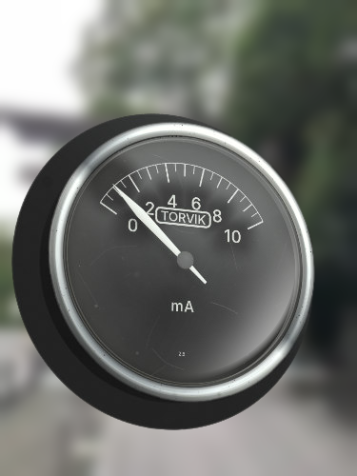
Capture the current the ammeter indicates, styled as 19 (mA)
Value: 1 (mA)
